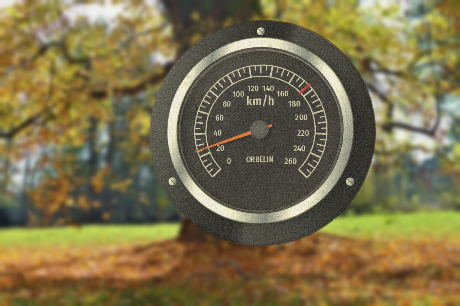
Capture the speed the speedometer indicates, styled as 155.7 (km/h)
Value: 25 (km/h)
